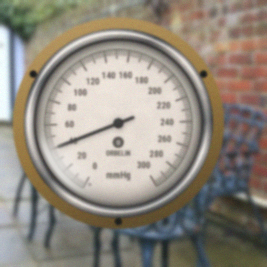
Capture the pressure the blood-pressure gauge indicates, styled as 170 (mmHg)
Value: 40 (mmHg)
